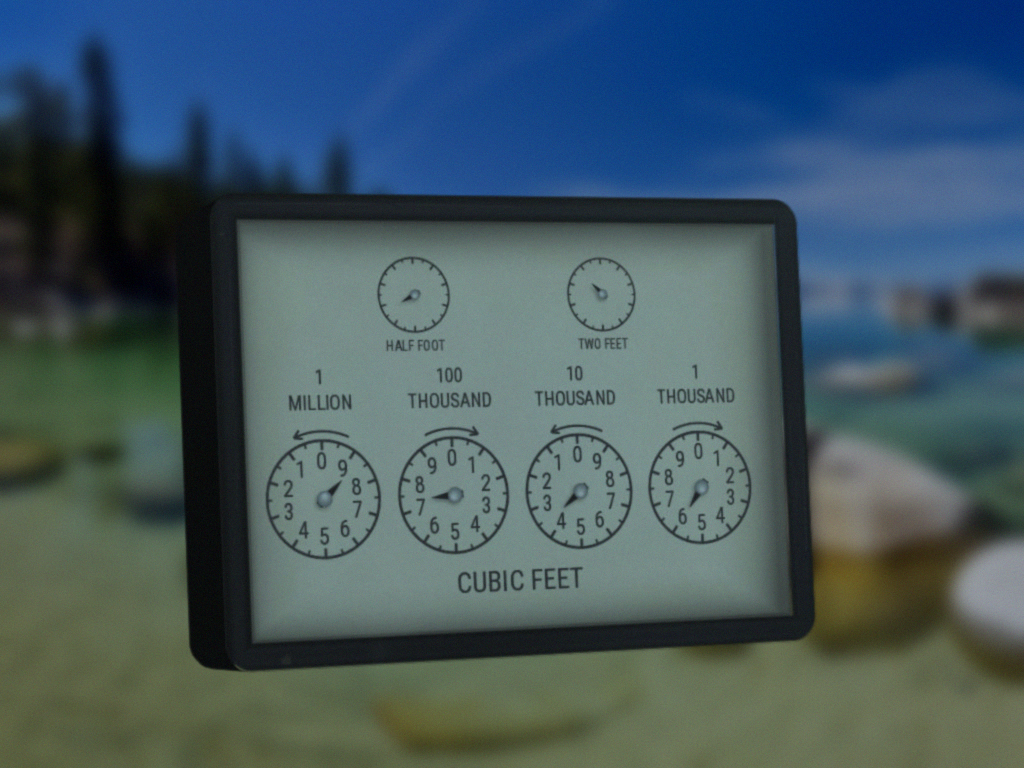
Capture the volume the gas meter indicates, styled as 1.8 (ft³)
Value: 873600 (ft³)
